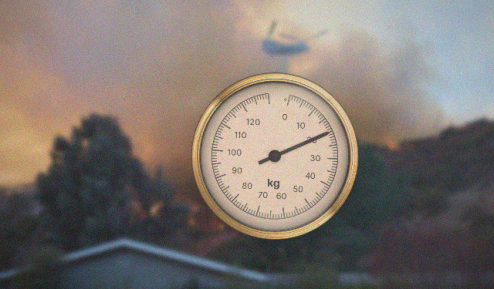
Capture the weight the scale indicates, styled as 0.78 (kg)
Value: 20 (kg)
